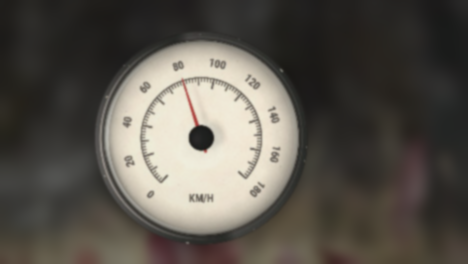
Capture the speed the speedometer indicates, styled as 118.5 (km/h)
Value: 80 (km/h)
